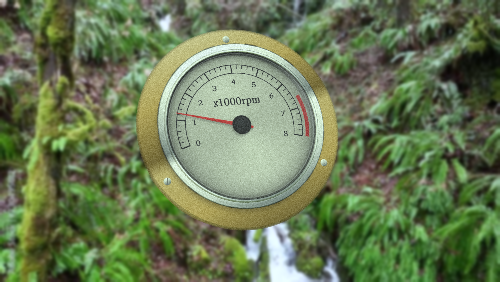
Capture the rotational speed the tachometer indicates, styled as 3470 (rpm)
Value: 1200 (rpm)
